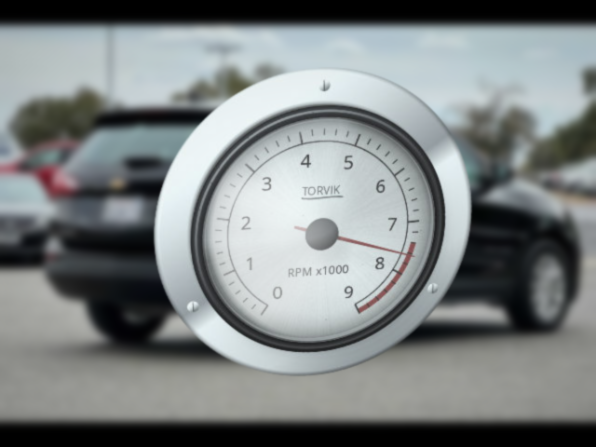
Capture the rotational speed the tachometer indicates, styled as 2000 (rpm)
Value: 7600 (rpm)
